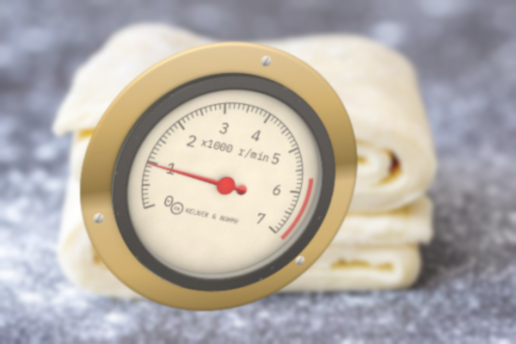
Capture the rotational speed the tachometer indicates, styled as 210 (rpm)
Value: 1000 (rpm)
